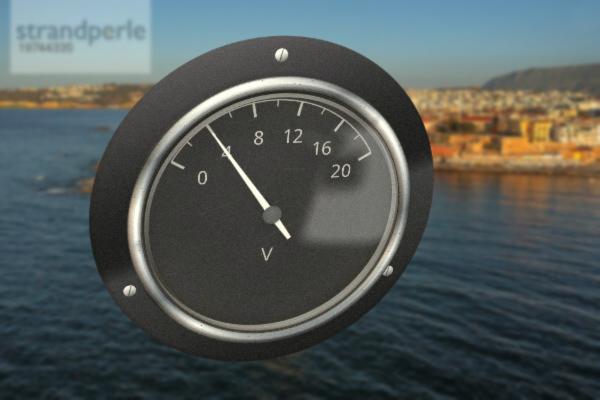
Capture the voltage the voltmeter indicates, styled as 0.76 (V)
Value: 4 (V)
